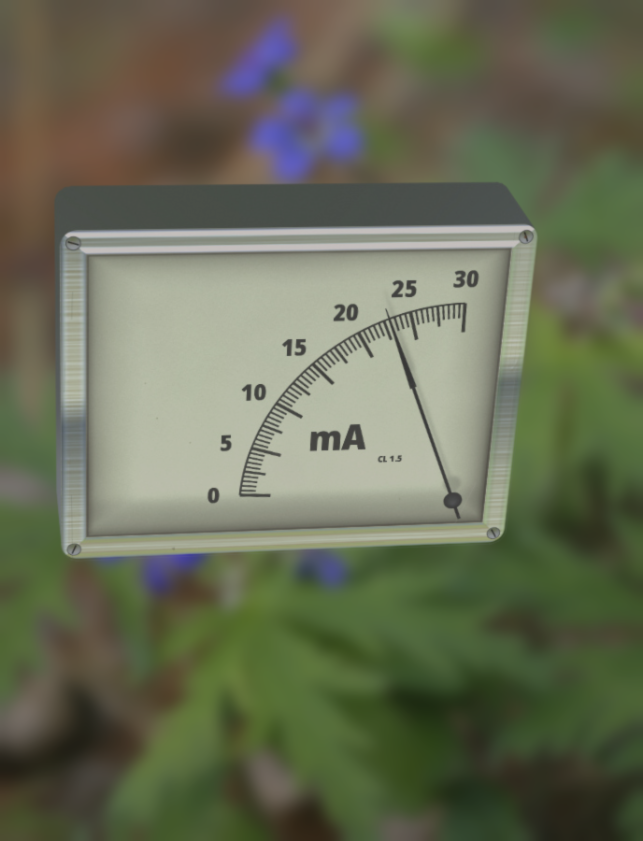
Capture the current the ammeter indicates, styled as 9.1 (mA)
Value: 23 (mA)
